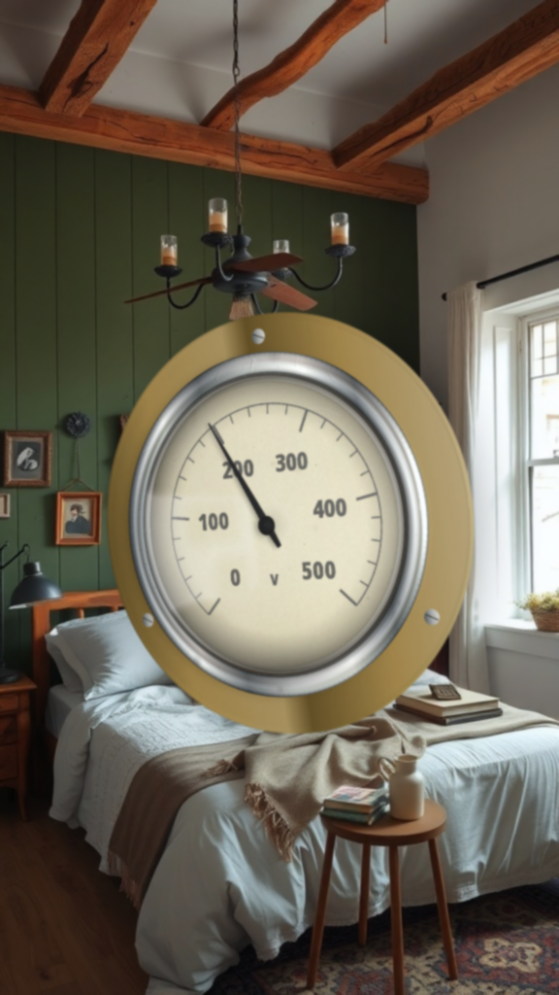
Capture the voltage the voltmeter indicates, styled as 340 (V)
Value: 200 (V)
